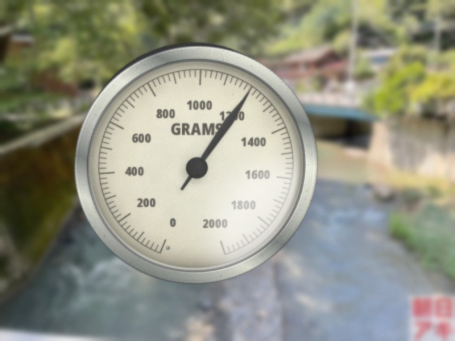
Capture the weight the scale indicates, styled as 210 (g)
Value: 1200 (g)
